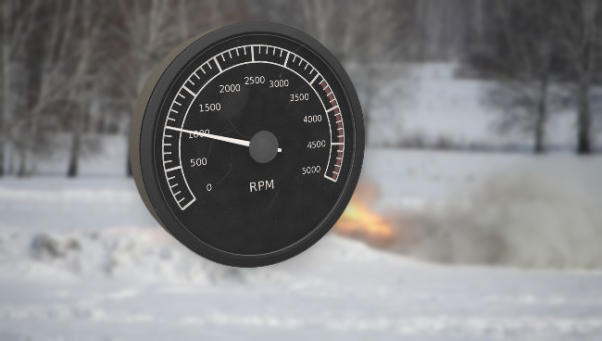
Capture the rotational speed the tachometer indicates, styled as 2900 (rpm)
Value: 1000 (rpm)
